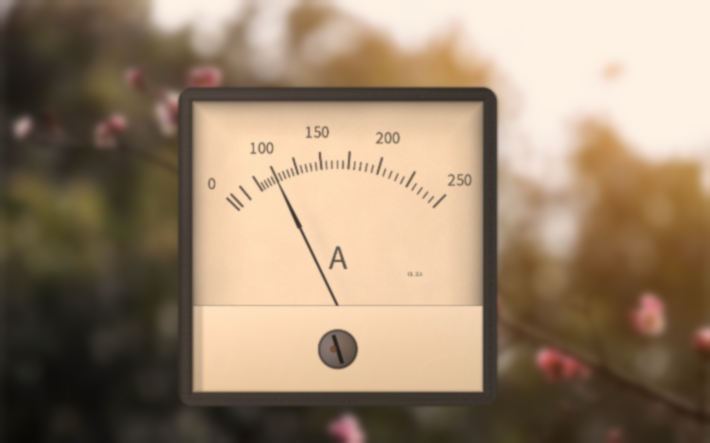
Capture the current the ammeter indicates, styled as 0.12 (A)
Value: 100 (A)
